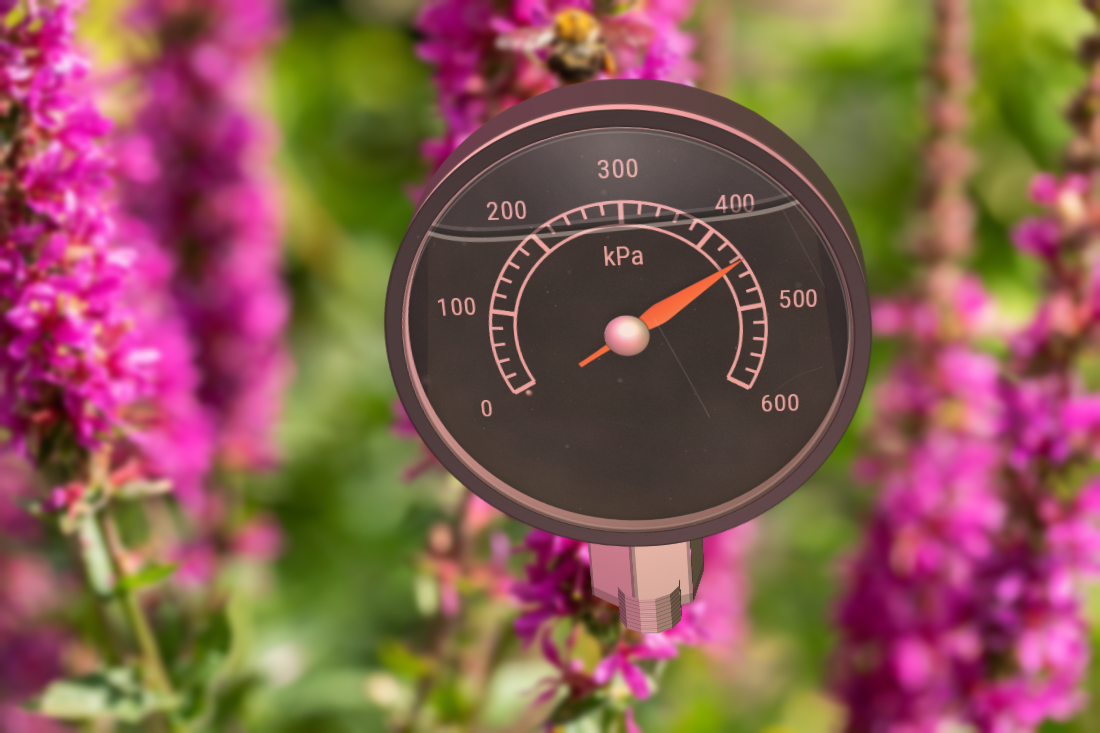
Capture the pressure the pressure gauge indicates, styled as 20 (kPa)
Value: 440 (kPa)
